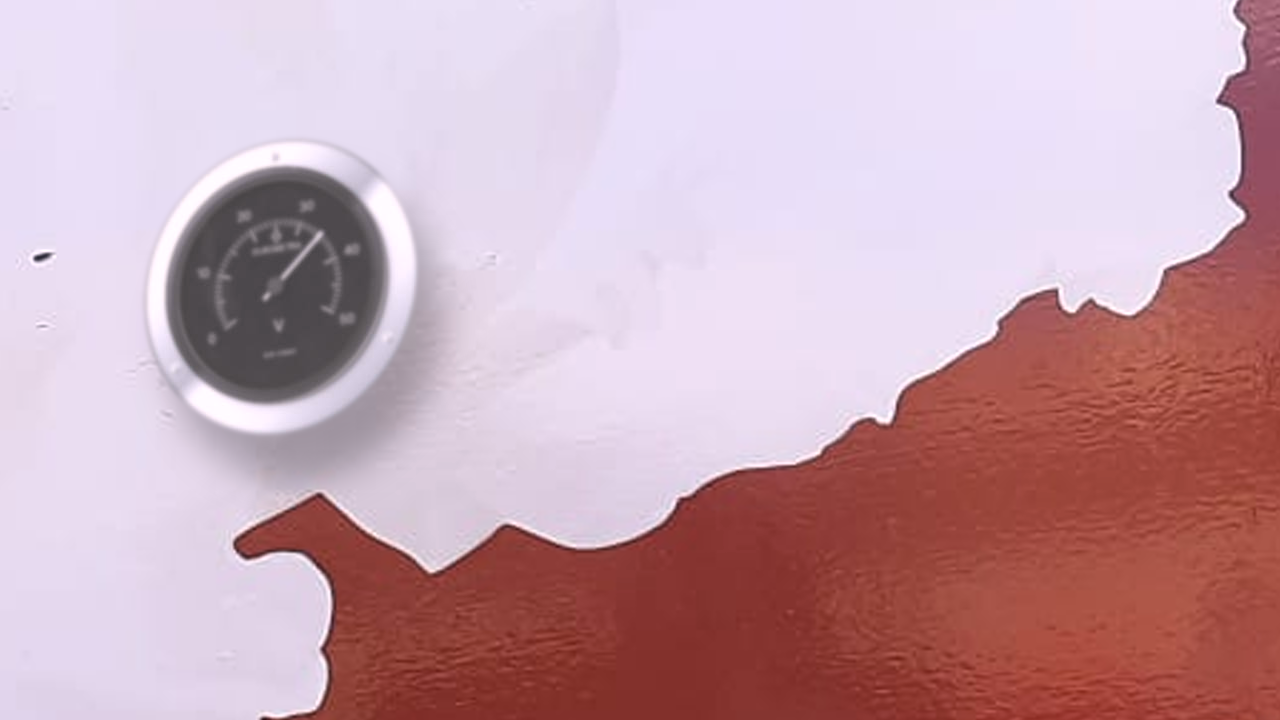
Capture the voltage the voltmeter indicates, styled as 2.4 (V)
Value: 35 (V)
